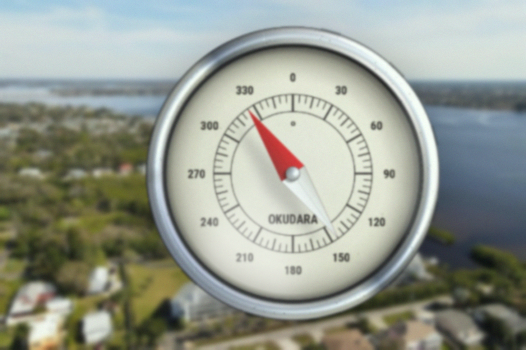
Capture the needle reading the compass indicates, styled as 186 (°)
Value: 325 (°)
